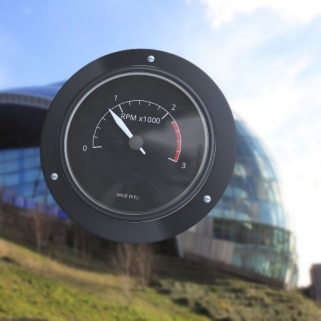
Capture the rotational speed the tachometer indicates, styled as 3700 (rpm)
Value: 800 (rpm)
